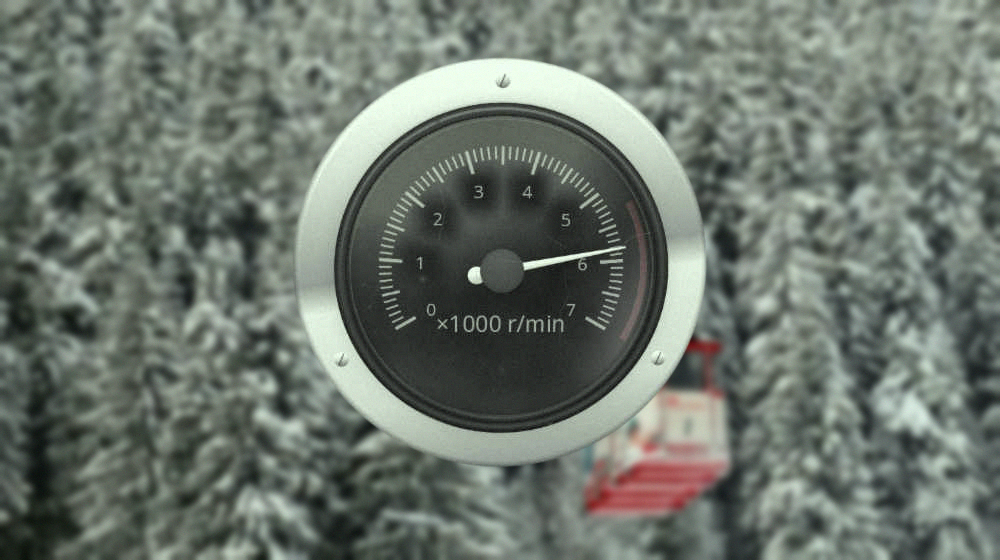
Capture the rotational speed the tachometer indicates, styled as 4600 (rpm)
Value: 5800 (rpm)
